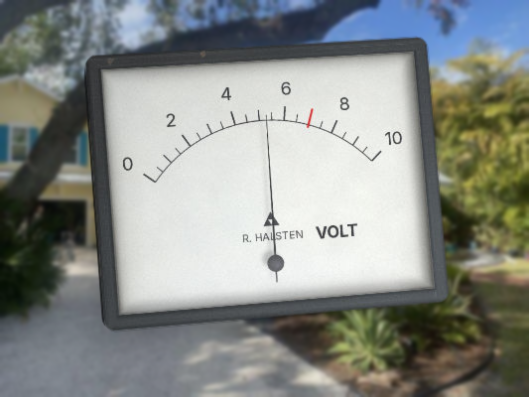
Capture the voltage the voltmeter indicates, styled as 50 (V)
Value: 5.25 (V)
